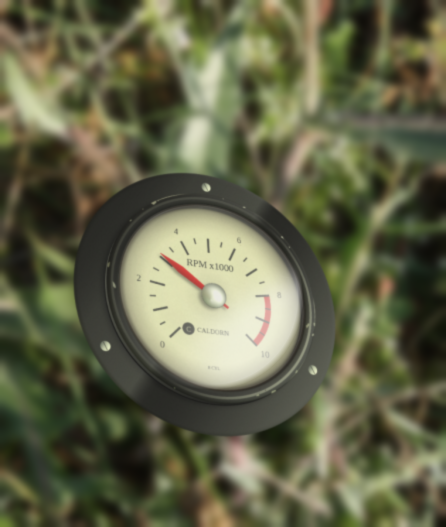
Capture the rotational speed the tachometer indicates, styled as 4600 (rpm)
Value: 3000 (rpm)
